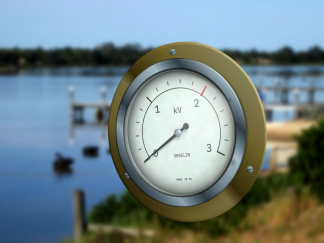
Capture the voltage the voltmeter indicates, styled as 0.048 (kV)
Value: 0 (kV)
